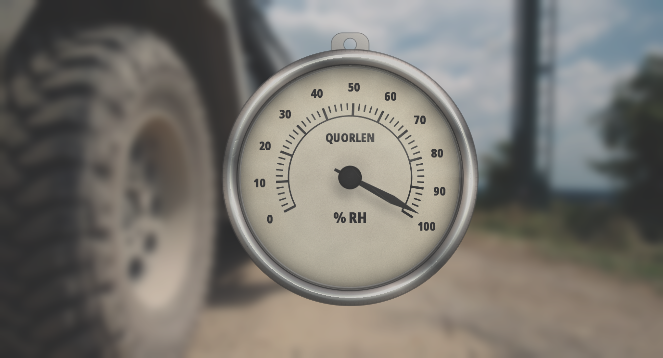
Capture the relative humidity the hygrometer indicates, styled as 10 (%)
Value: 98 (%)
